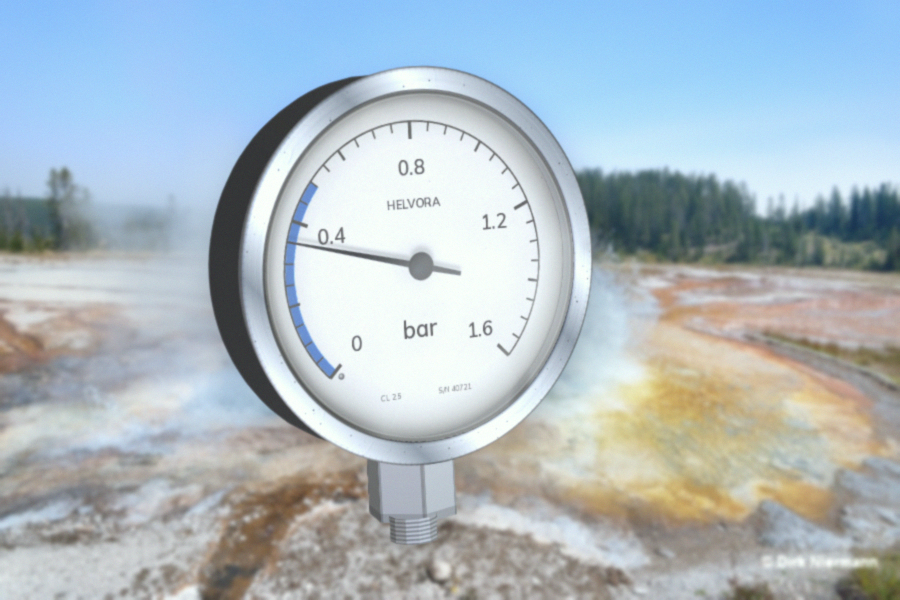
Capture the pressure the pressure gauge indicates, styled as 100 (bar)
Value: 0.35 (bar)
